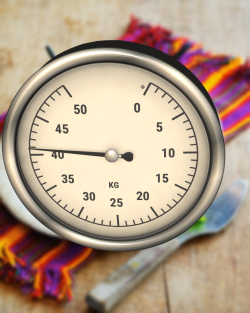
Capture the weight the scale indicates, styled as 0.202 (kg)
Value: 41 (kg)
